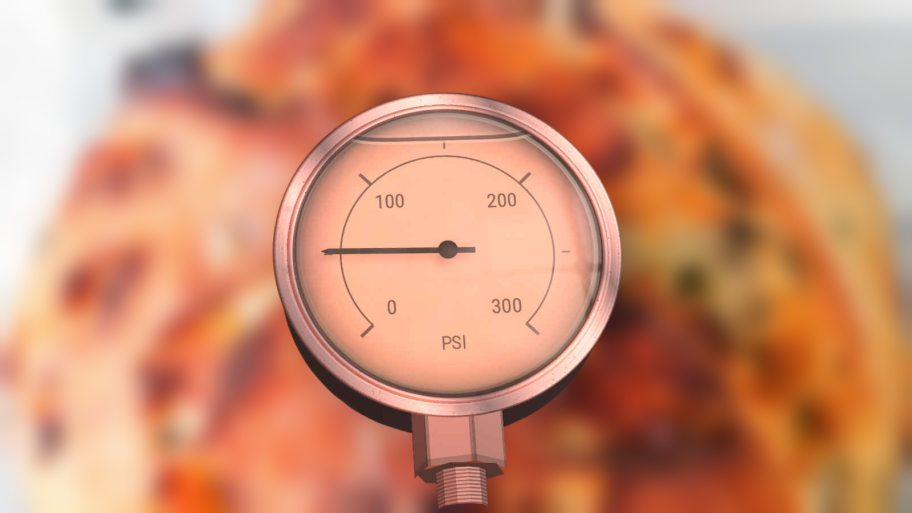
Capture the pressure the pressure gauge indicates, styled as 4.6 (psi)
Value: 50 (psi)
